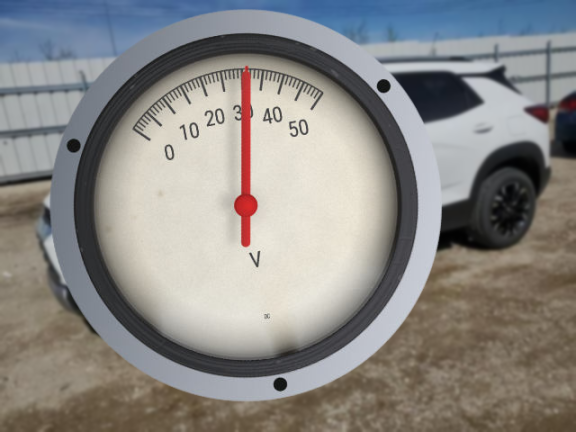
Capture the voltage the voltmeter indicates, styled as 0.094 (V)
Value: 31 (V)
